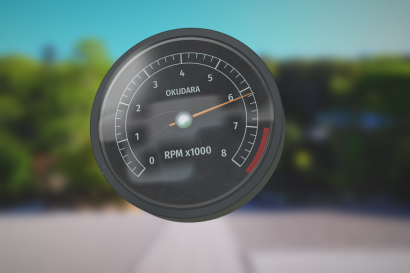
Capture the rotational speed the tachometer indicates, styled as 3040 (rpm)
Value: 6200 (rpm)
